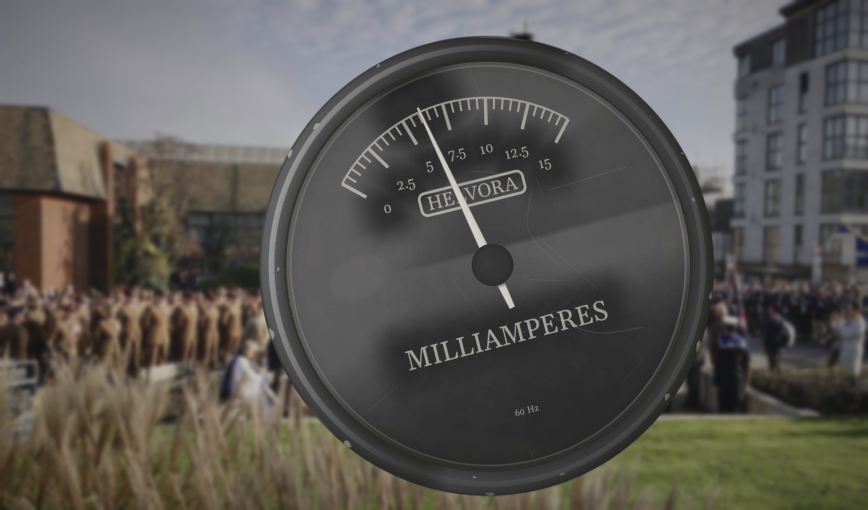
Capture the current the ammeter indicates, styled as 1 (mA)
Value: 6 (mA)
